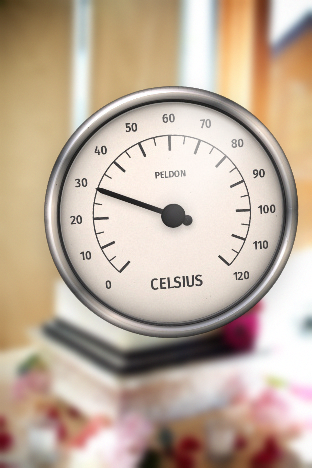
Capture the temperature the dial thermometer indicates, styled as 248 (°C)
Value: 30 (°C)
